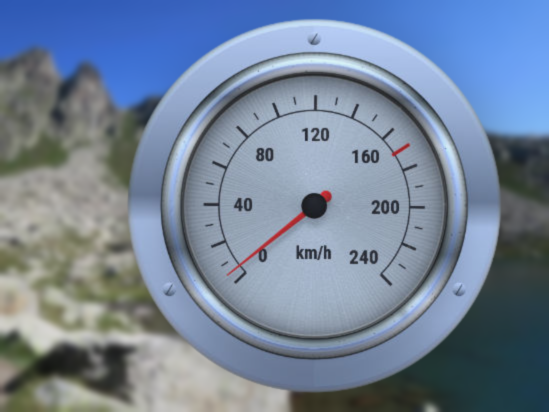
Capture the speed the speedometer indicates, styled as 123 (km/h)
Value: 5 (km/h)
